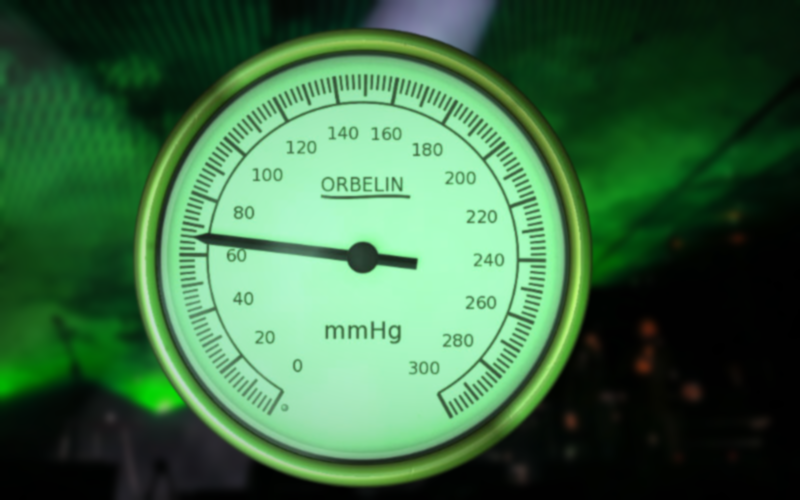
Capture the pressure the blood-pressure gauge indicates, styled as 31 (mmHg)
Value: 66 (mmHg)
